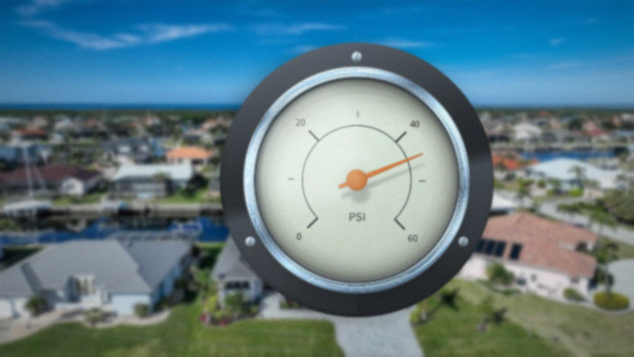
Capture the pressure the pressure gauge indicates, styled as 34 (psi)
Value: 45 (psi)
